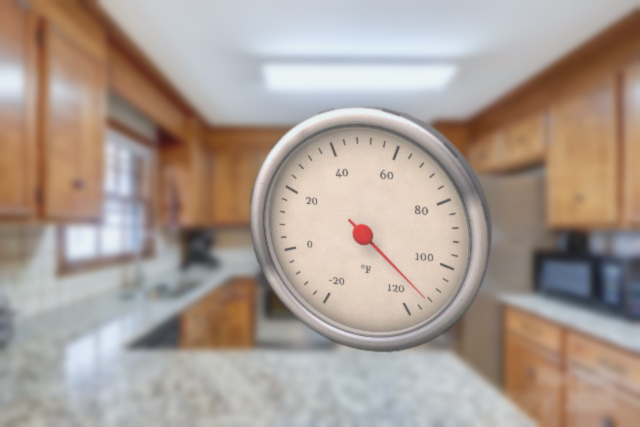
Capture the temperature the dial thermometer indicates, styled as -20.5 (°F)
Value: 112 (°F)
